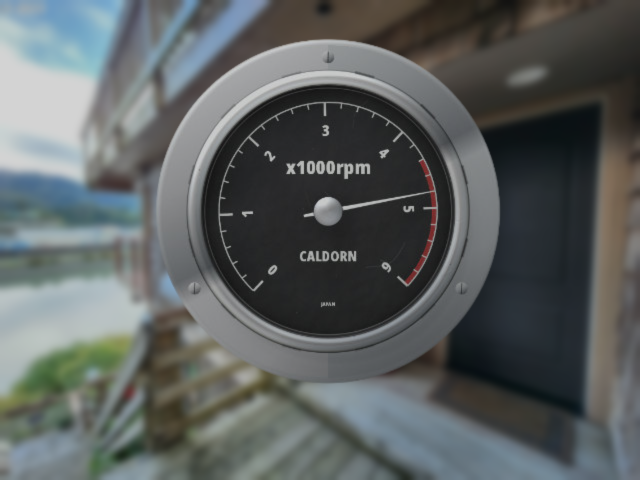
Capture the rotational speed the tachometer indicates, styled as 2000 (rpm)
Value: 4800 (rpm)
